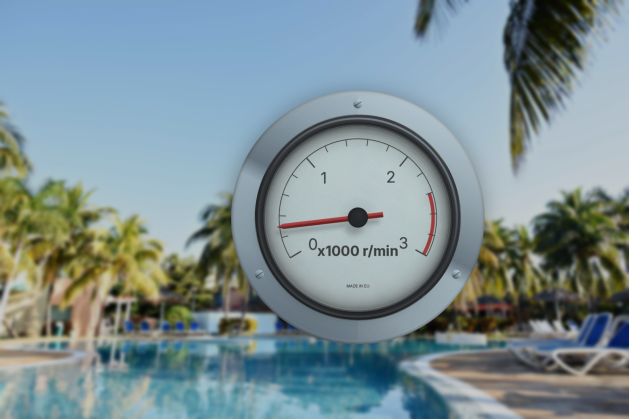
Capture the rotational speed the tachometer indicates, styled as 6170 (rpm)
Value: 300 (rpm)
